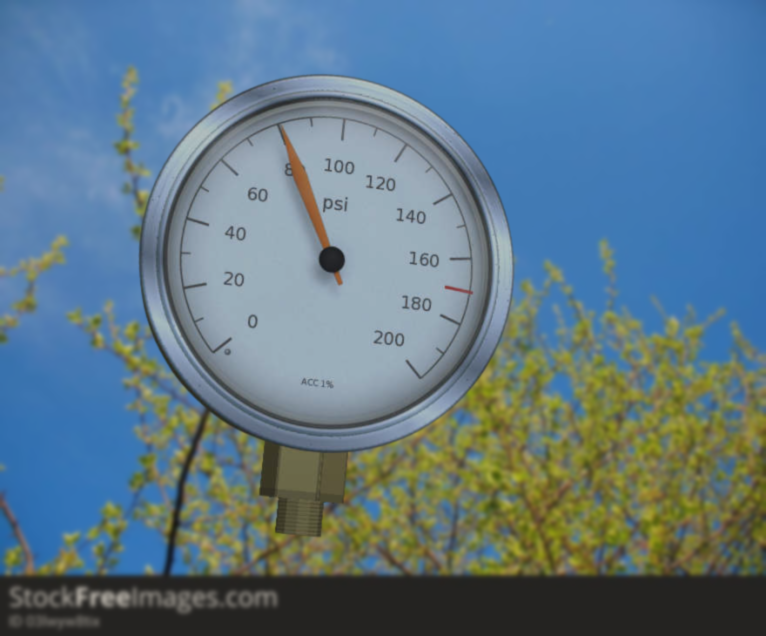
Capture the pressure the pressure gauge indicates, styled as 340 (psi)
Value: 80 (psi)
